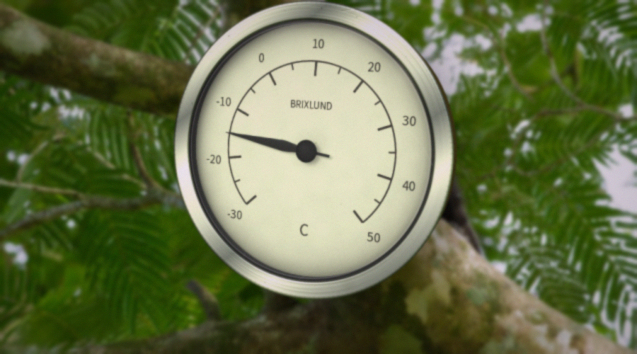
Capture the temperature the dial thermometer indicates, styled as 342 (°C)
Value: -15 (°C)
